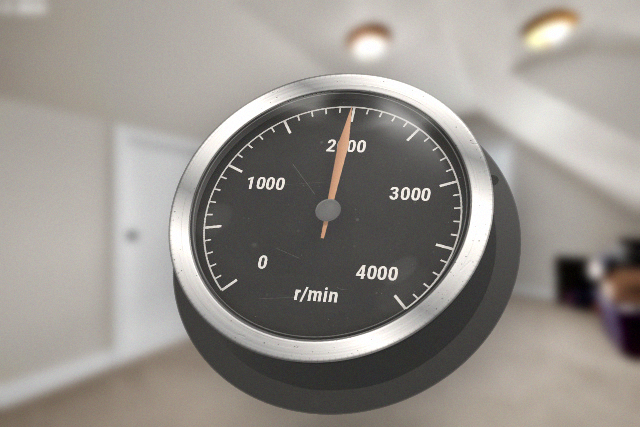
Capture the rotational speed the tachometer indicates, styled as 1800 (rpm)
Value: 2000 (rpm)
